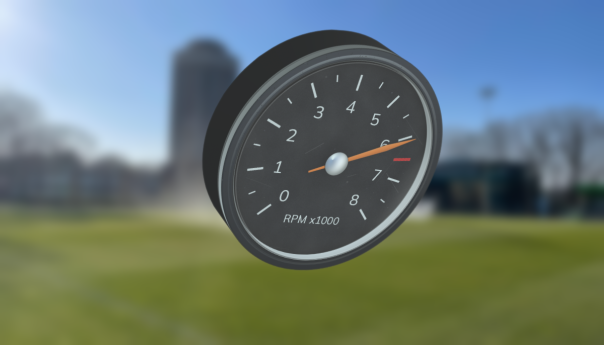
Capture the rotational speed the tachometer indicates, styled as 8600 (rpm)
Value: 6000 (rpm)
